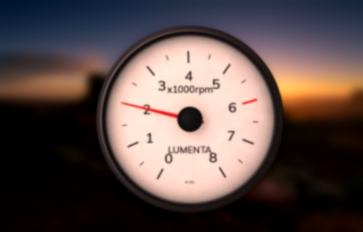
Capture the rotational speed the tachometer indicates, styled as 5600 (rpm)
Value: 2000 (rpm)
